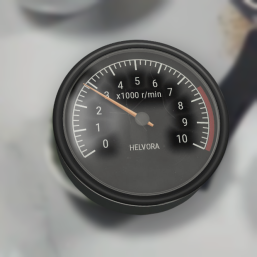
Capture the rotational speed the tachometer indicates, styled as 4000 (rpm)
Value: 2800 (rpm)
